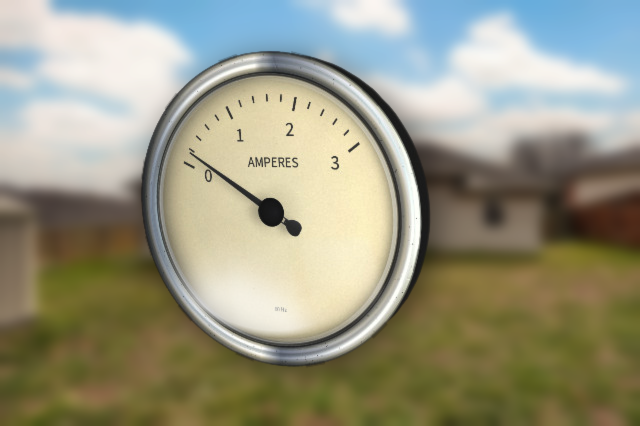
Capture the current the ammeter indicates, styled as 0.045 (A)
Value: 0.2 (A)
